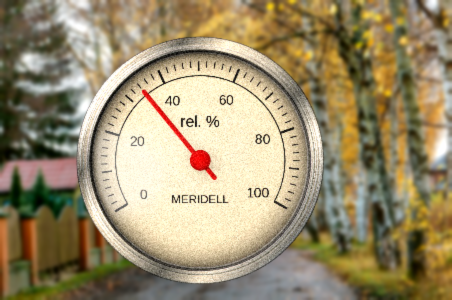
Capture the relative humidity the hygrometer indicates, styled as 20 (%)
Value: 34 (%)
